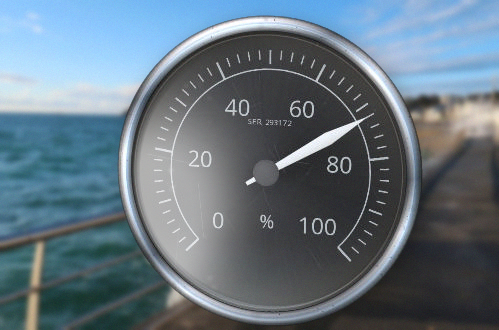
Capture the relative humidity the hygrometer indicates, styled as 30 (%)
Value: 72 (%)
